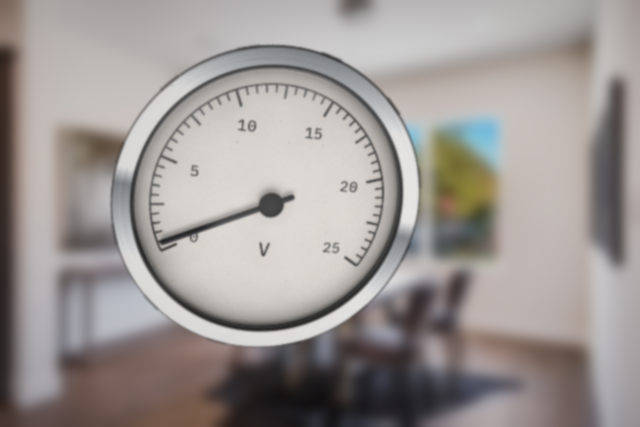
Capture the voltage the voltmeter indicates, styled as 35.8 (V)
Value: 0.5 (V)
